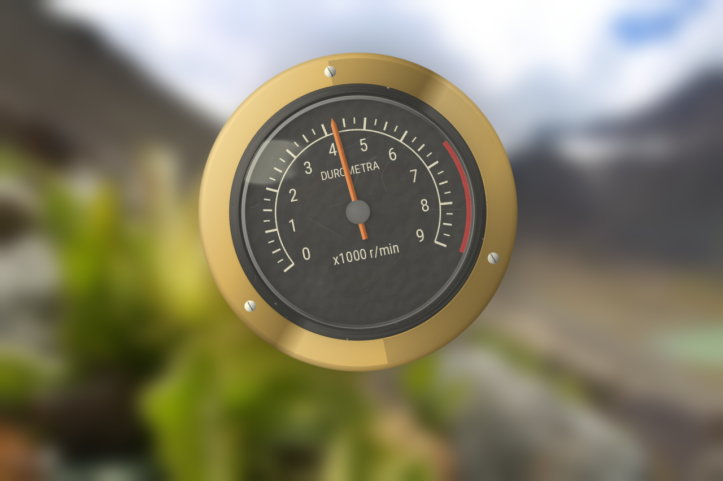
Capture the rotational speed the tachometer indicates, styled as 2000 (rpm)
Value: 4250 (rpm)
